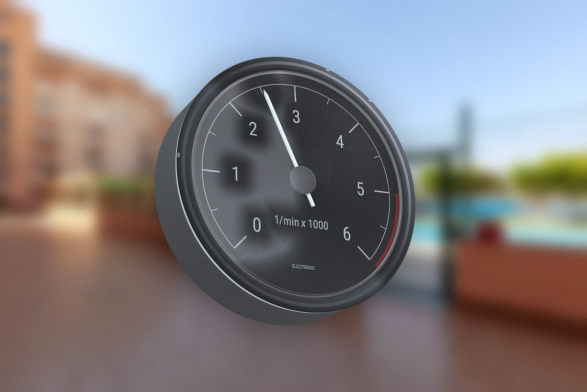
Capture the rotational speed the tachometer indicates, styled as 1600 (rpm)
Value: 2500 (rpm)
